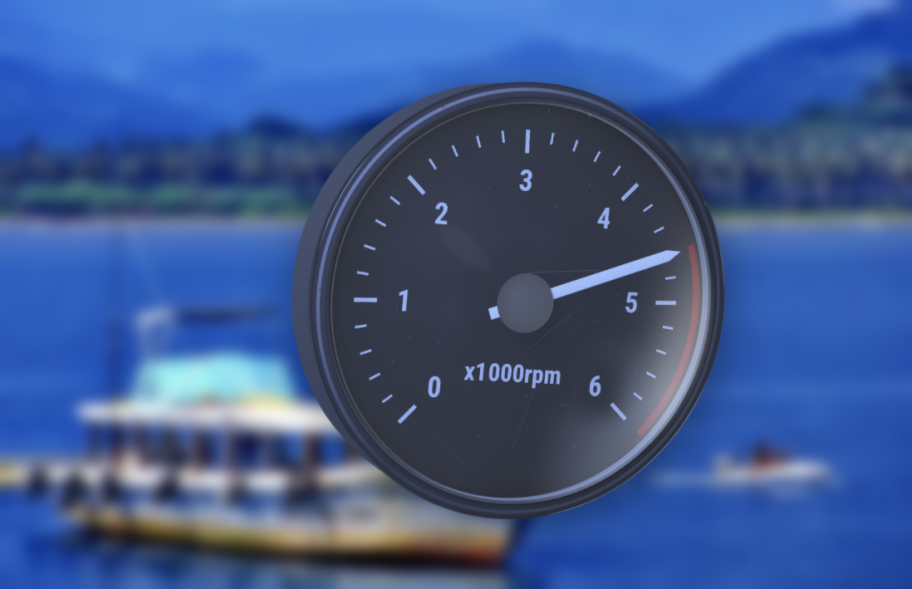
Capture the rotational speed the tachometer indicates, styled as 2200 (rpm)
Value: 4600 (rpm)
